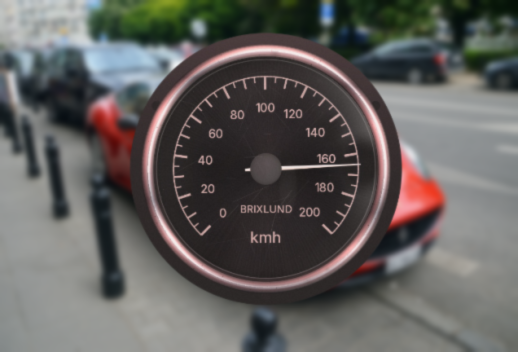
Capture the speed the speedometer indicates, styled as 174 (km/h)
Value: 165 (km/h)
